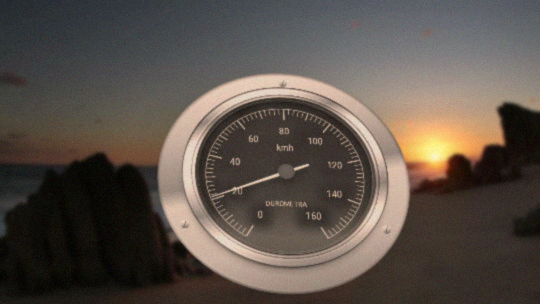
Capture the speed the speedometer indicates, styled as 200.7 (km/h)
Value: 20 (km/h)
